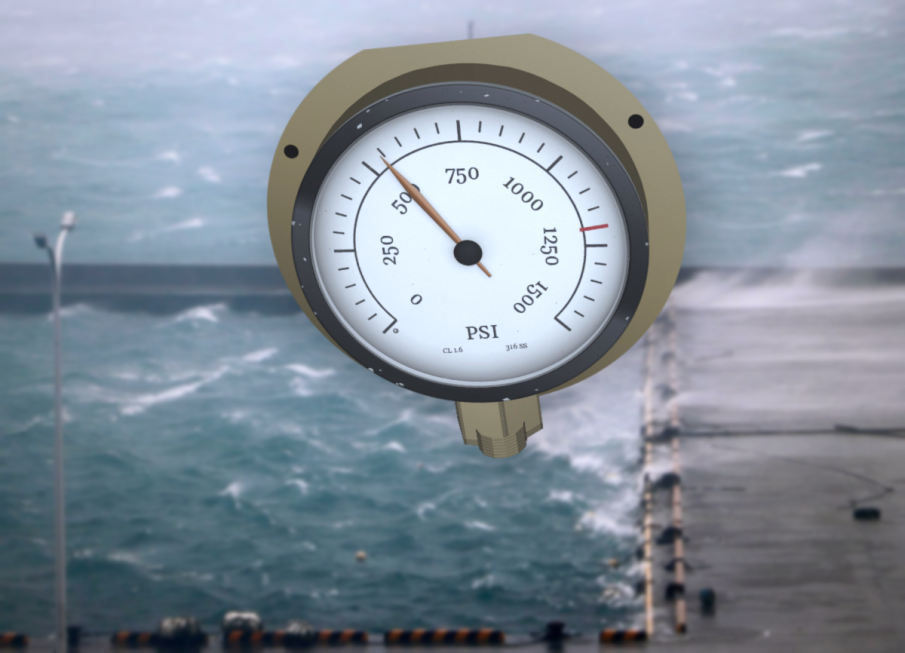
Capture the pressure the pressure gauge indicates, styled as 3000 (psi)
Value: 550 (psi)
